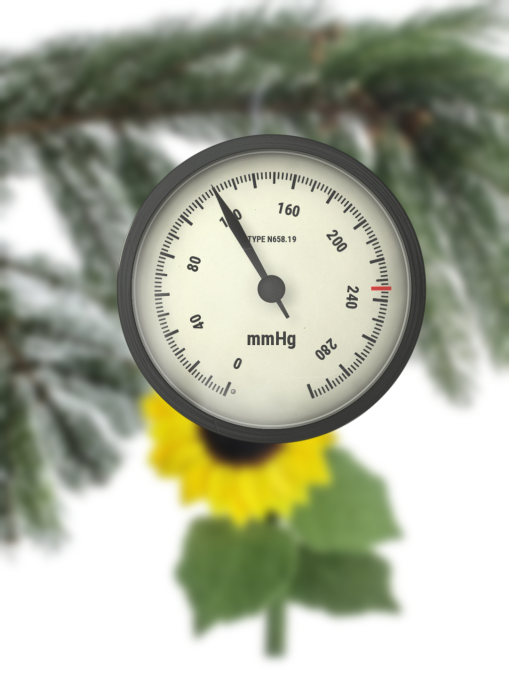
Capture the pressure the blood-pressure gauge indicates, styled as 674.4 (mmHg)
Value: 120 (mmHg)
